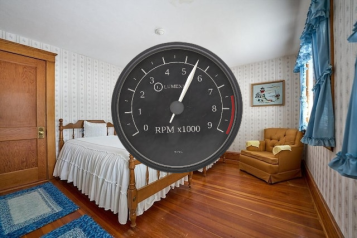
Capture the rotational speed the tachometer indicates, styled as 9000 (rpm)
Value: 5500 (rpm)
